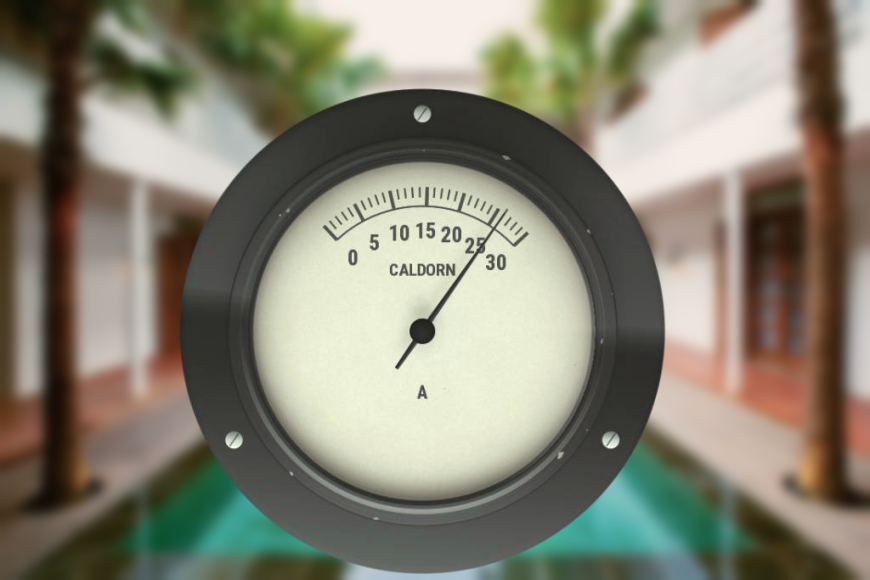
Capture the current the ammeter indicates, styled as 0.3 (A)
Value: 26 (A)
